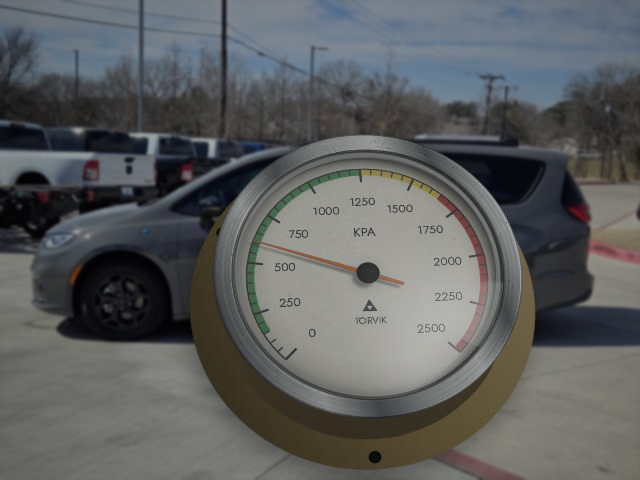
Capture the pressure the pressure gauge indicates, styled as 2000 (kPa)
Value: 600 (kPa)
